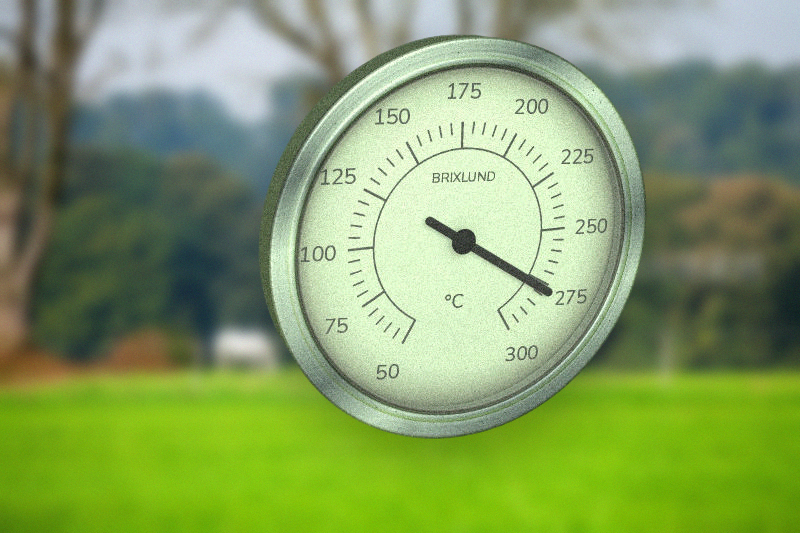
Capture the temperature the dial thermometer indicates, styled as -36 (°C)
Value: 277.5 (°C)
